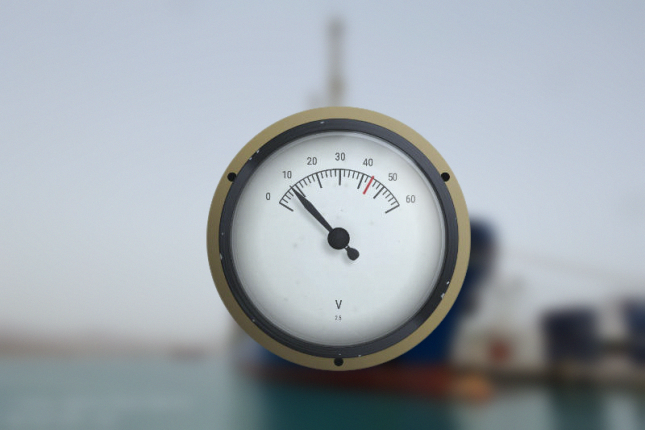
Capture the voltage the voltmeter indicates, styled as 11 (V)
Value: 8 (V)
